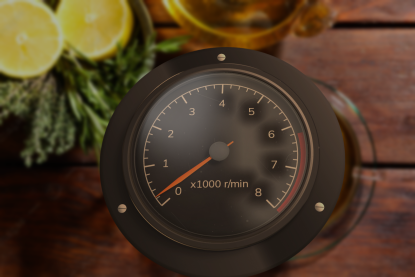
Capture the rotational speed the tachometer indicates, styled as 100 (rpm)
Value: 200 (rpm)
